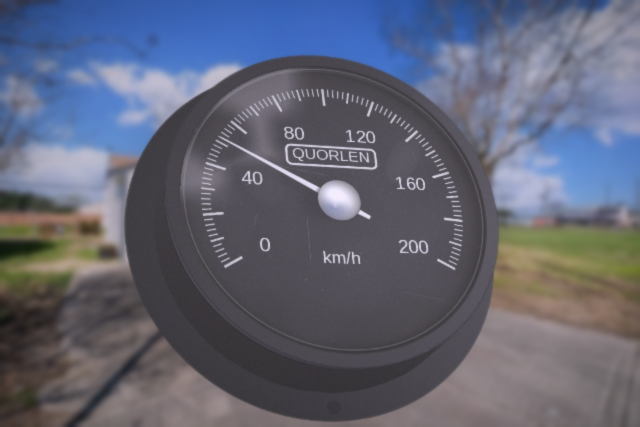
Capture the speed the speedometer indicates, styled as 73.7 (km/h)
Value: 50 (km/h)
